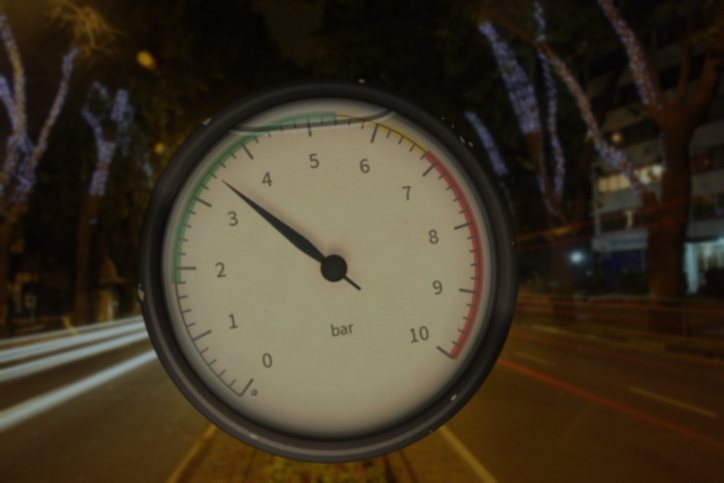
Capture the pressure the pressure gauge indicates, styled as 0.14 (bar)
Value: 3.4 (bar)
